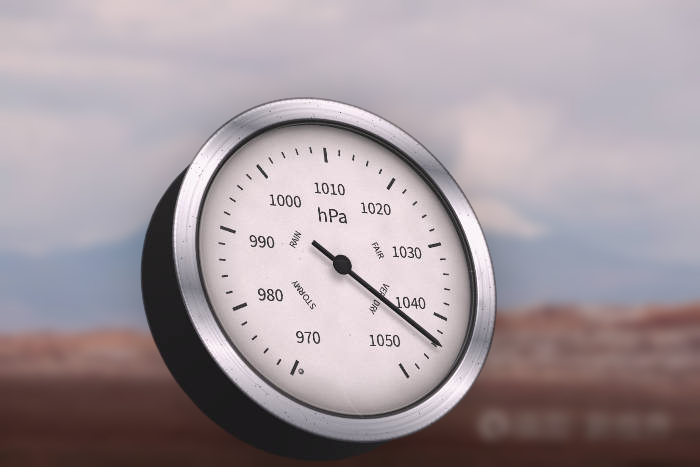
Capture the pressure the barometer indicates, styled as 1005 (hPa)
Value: 1044 (hPa)
